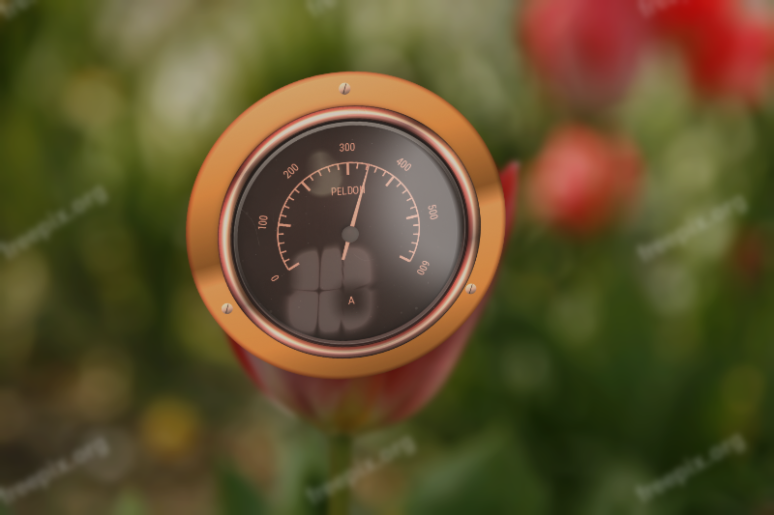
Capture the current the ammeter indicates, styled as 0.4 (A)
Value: 340 (A)
